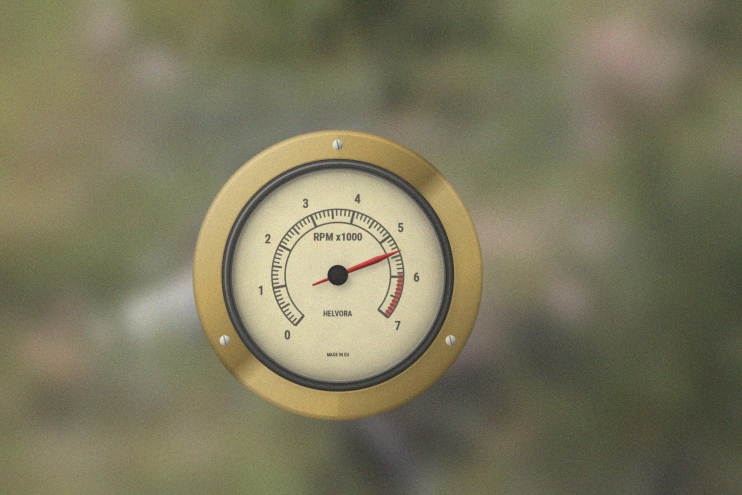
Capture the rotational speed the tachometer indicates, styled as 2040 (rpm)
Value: 5400 (rpm)
